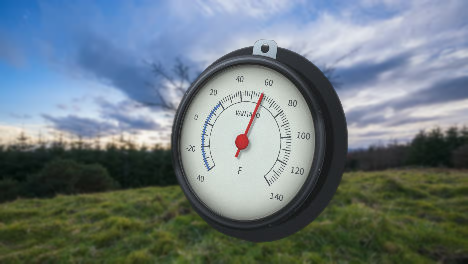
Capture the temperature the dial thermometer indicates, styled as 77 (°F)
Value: 60 (°F)
